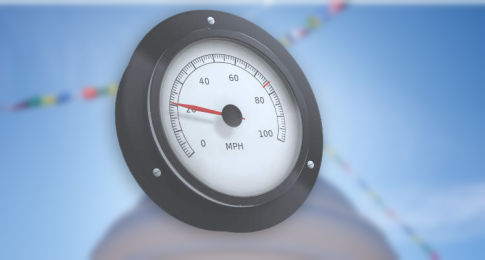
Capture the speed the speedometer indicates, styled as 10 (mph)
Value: 20 (mph)
